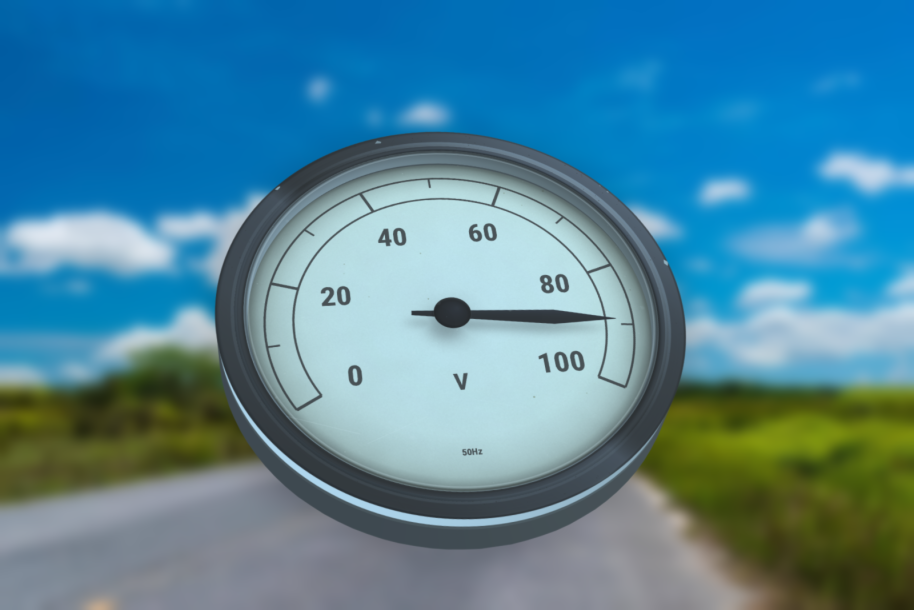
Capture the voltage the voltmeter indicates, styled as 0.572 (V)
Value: 90 (V)
